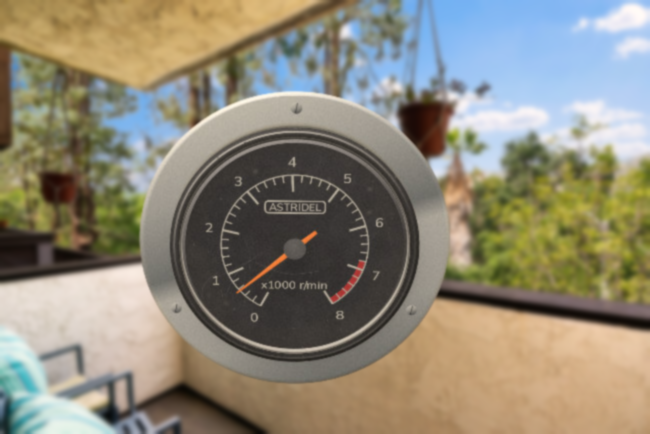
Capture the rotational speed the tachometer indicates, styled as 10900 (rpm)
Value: 600 (rpm)
